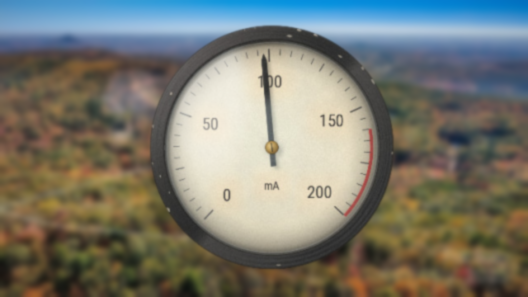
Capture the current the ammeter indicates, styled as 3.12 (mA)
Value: 97.5 (mA)
